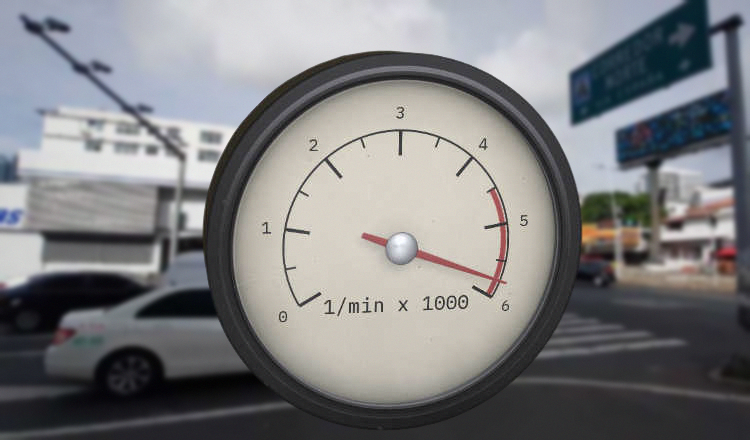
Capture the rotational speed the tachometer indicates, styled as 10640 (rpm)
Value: 5750 (rpm)
